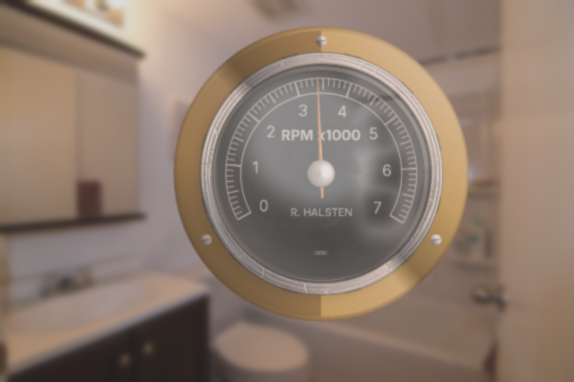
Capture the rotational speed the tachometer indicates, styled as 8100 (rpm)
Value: 3400 (rpm)
